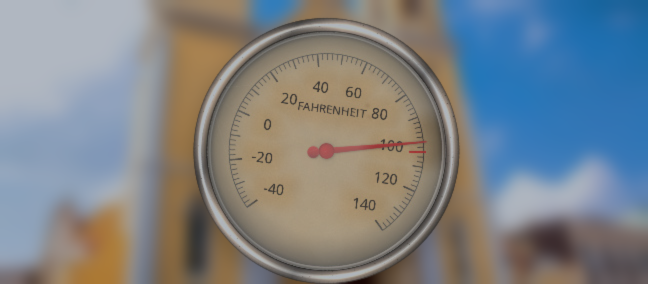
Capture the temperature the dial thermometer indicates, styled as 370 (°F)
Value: 100 (°F)
